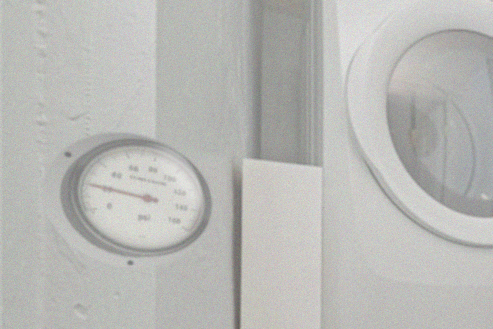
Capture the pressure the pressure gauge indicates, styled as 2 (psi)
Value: 20 (psi)
